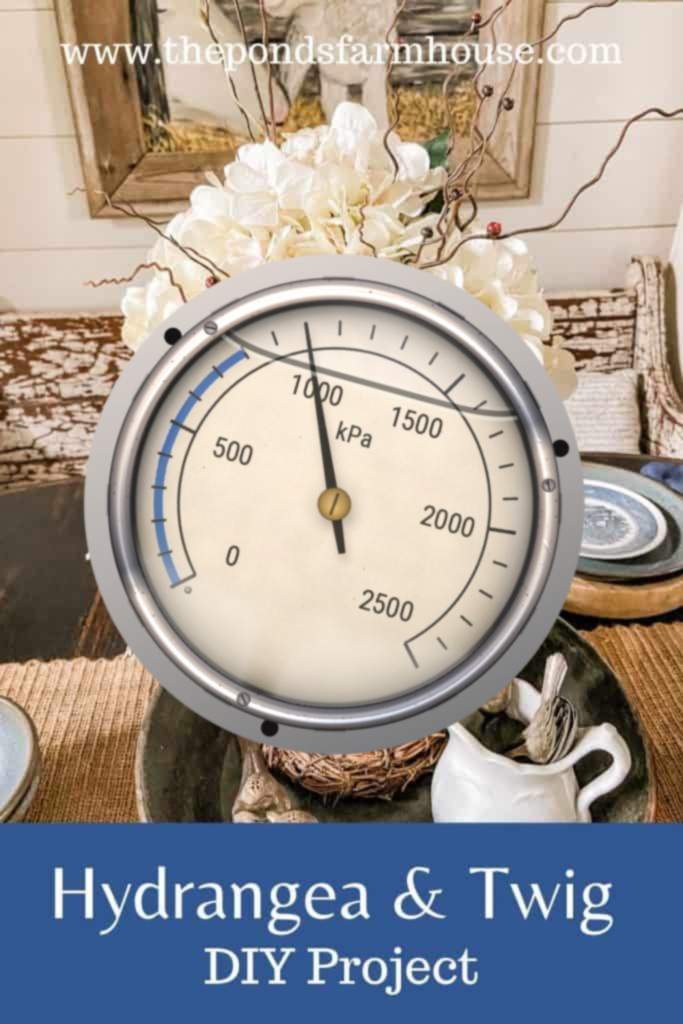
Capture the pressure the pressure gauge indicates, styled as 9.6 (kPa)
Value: 1000 (kPa)
